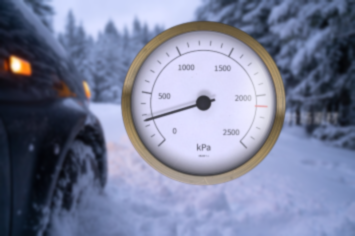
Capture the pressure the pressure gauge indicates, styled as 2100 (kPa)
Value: 250 (kPa)
